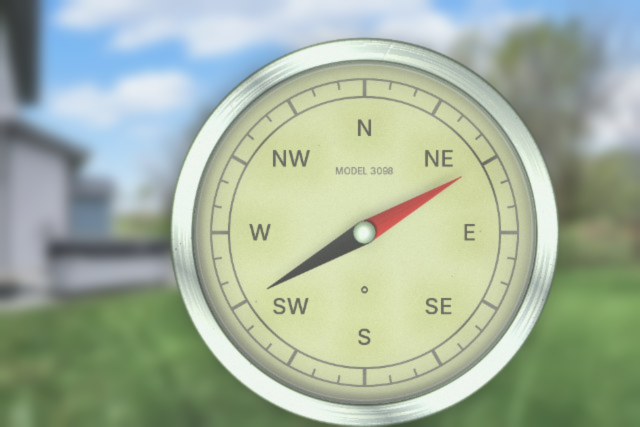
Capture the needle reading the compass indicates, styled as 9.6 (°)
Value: 60 (°)
